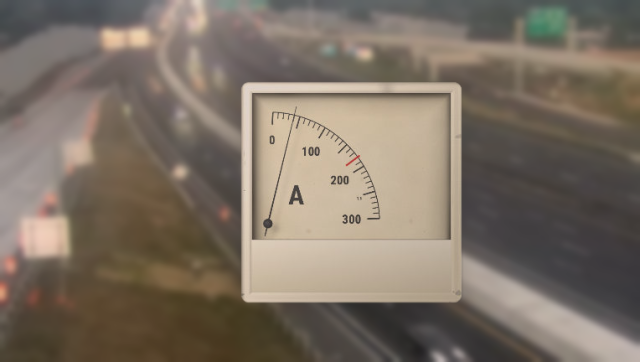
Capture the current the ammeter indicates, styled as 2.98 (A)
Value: 40 (A)
